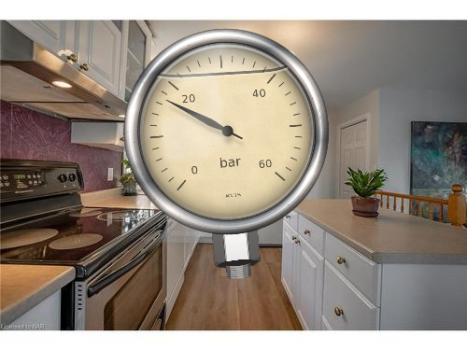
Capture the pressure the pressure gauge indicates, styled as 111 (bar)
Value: 17 (bar)
